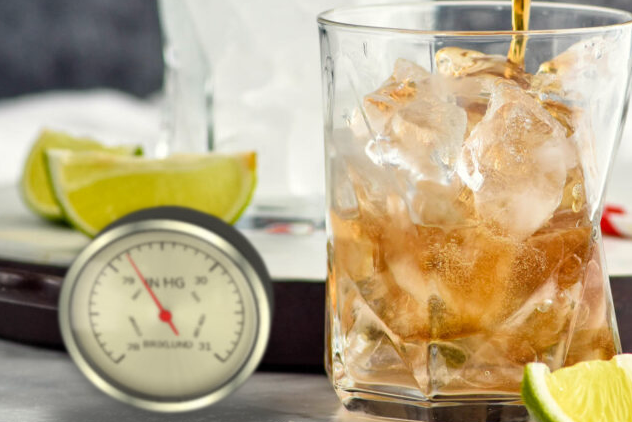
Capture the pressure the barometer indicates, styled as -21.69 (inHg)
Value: 29.2 (inHg)
